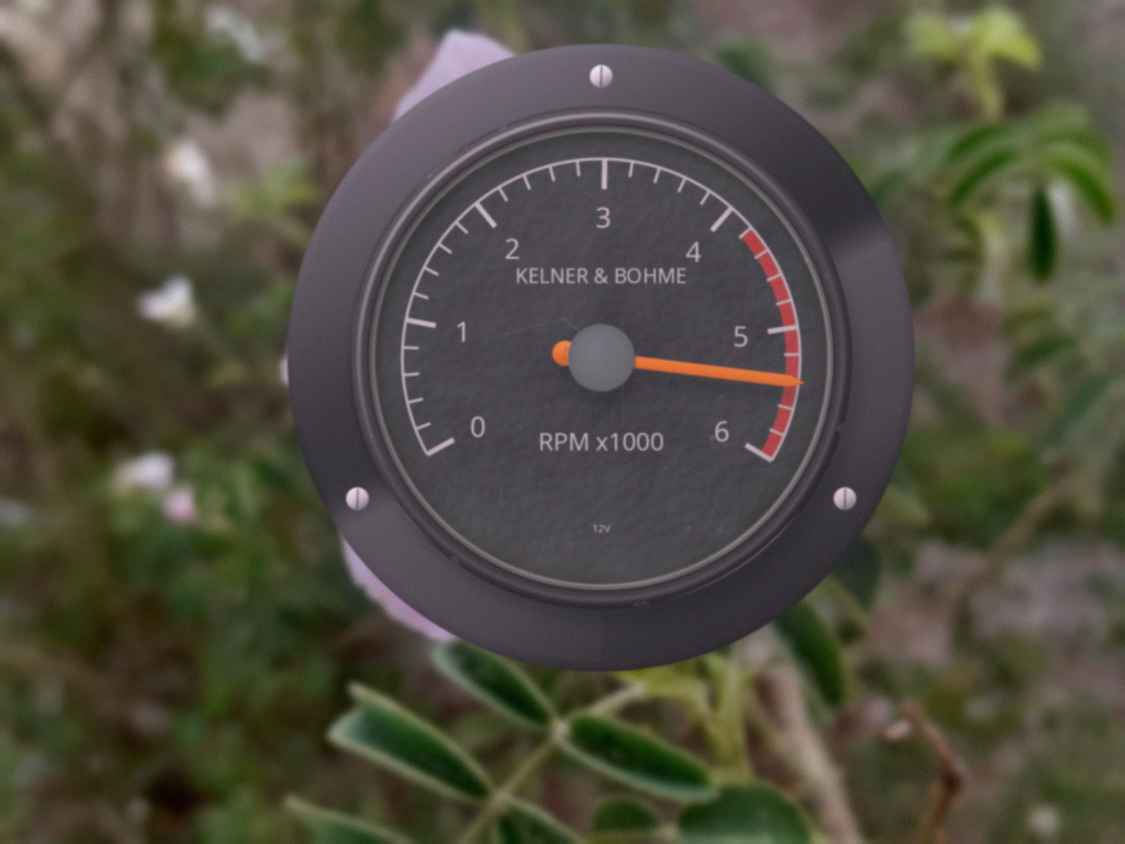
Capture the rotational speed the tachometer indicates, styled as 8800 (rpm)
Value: 5400 (rpm)
